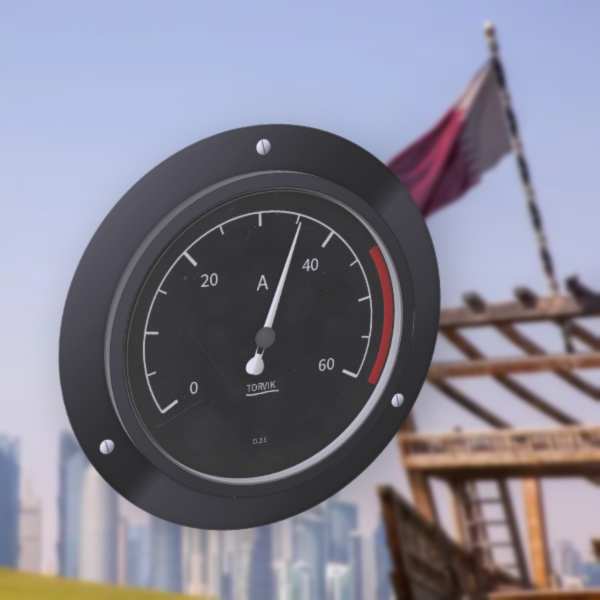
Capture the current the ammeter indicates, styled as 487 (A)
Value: 35 (A)
